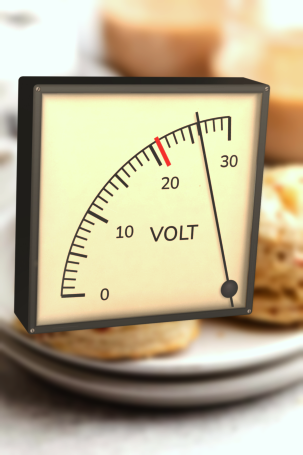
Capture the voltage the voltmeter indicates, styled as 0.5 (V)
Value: 26 (V)
